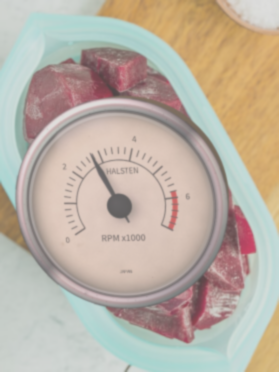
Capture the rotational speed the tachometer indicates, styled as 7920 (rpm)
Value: 2800 (rpm)
